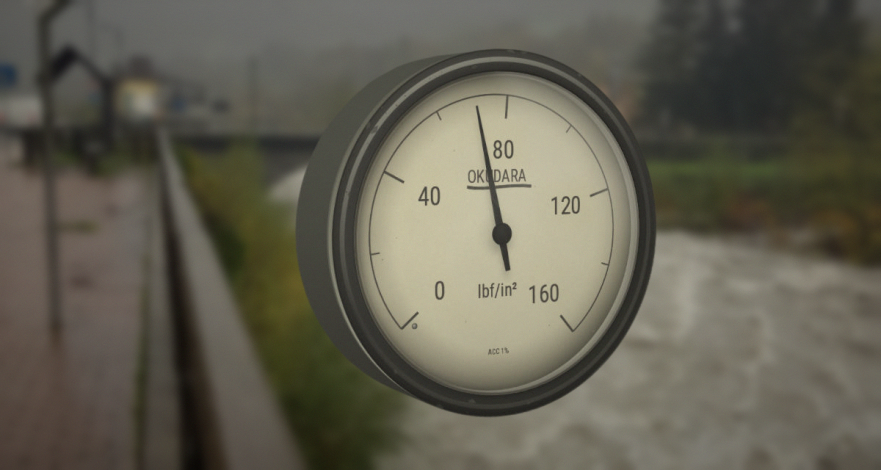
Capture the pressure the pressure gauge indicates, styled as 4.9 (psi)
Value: 70 (psi)
